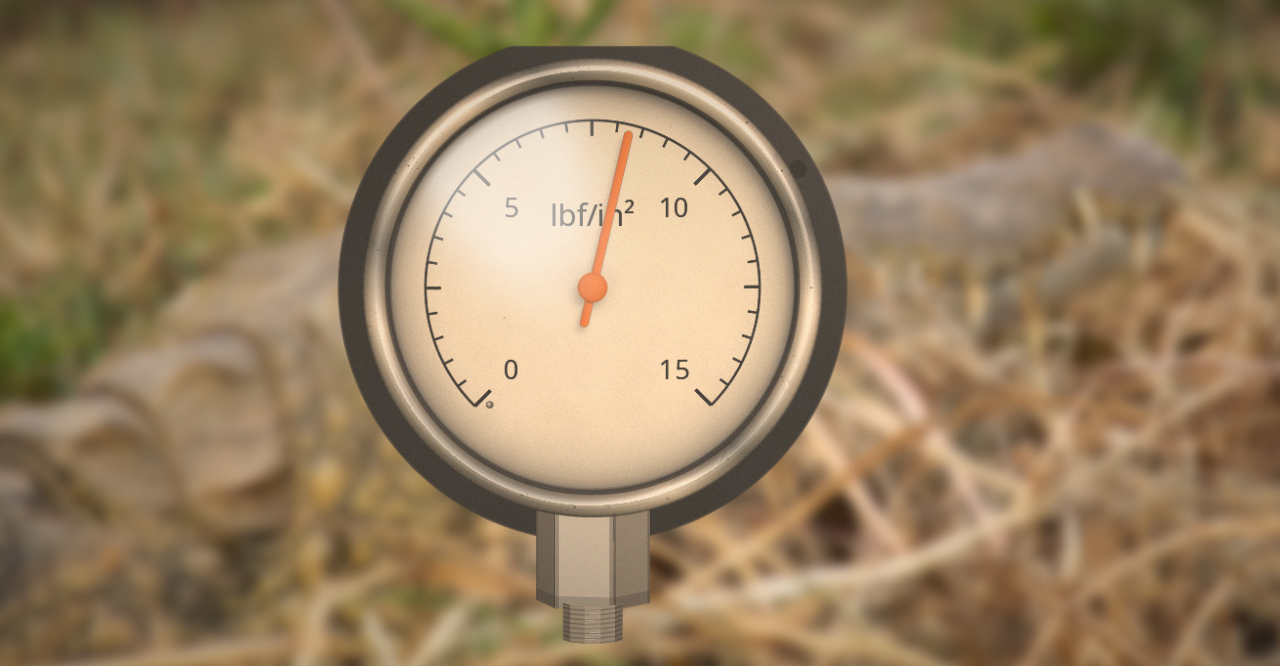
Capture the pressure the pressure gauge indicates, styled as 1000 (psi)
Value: 8.25 (psi)
